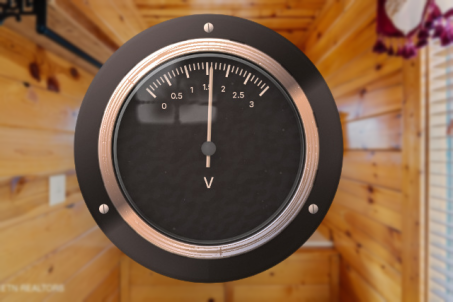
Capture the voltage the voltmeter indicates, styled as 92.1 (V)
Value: 1.6 (V)
